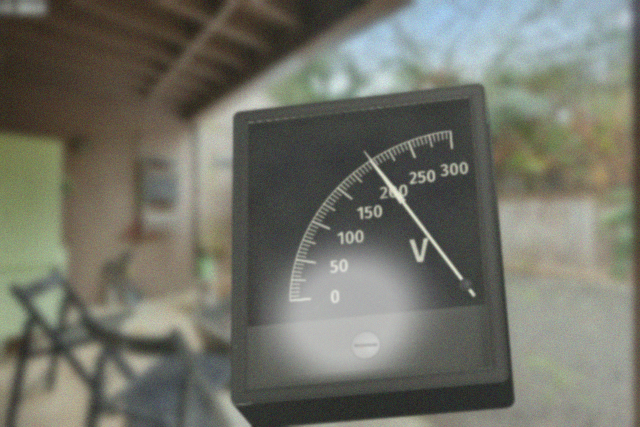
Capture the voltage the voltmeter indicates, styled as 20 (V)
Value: 200 (V)
